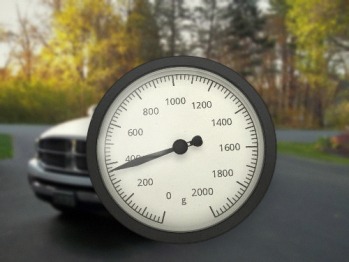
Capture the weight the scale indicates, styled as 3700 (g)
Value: 360 (g)
